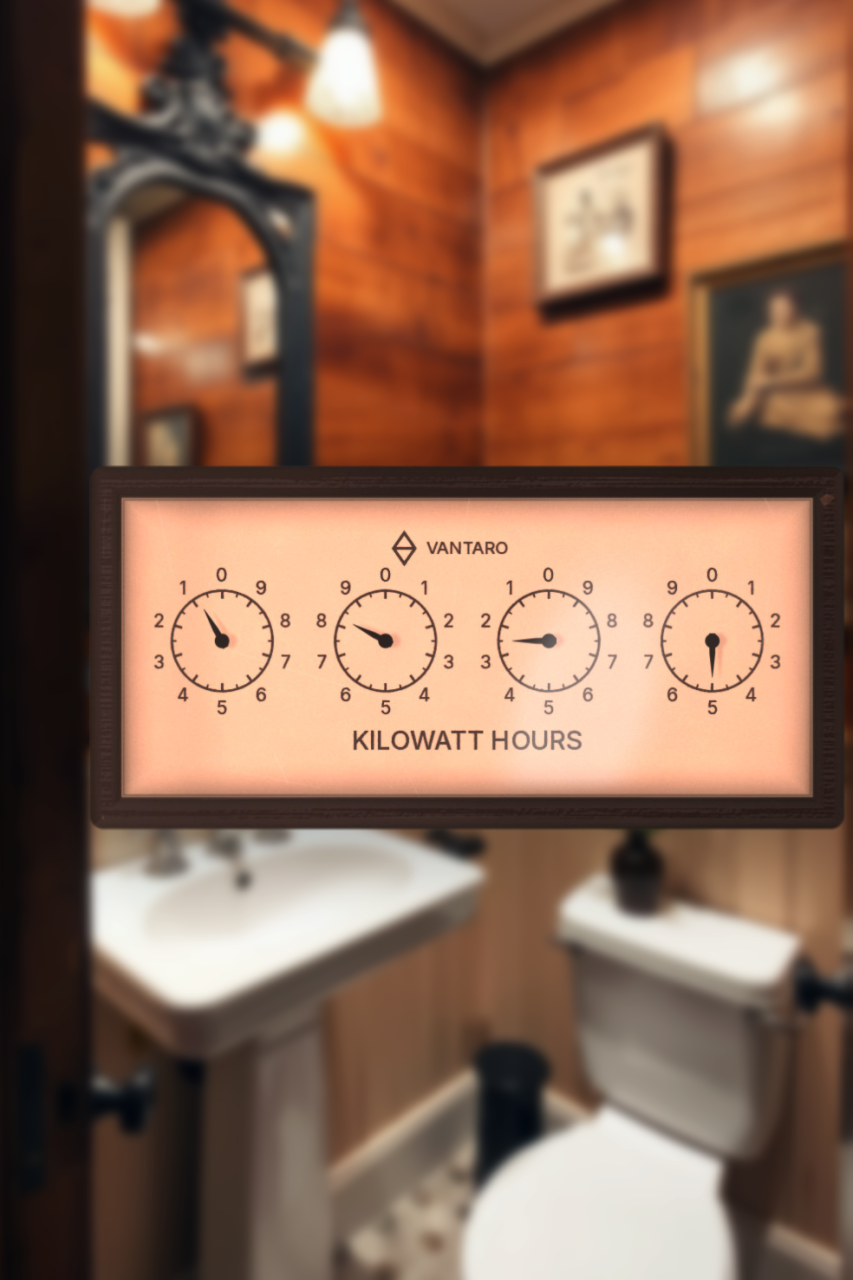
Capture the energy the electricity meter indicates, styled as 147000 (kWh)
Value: 825 (kWh)
